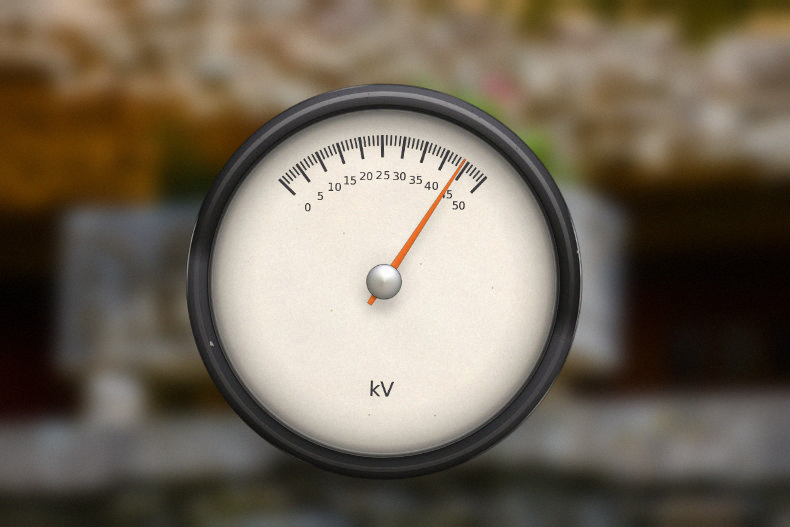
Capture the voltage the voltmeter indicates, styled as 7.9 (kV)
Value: 44 (kV)
